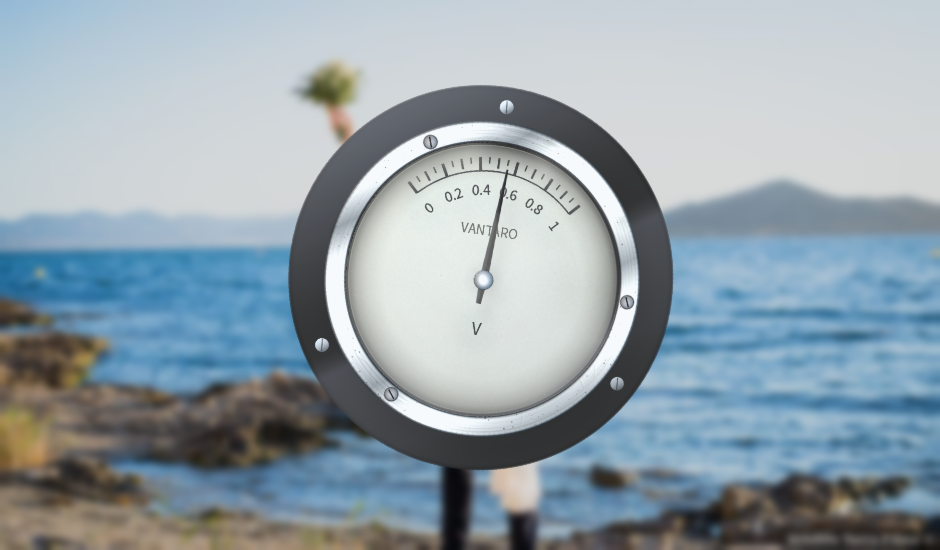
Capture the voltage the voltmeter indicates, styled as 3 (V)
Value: 0.55 (V)
